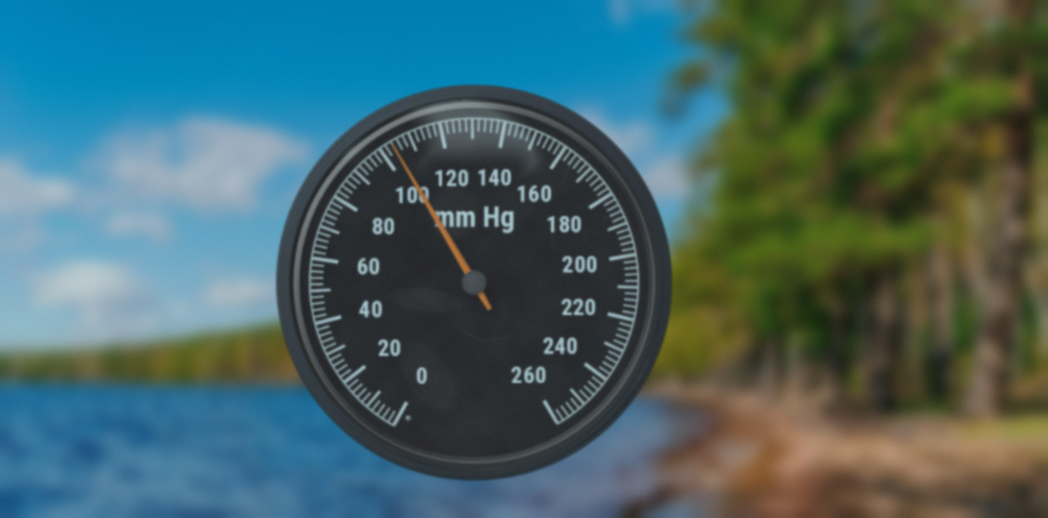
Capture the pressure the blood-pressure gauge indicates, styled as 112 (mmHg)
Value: 104 (mmHg)
